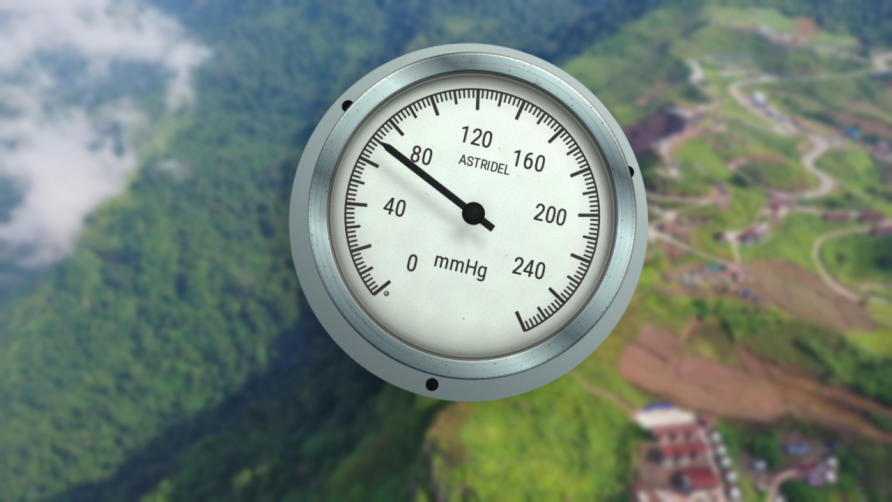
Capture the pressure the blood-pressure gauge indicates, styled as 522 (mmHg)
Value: 70 (mmHg)
